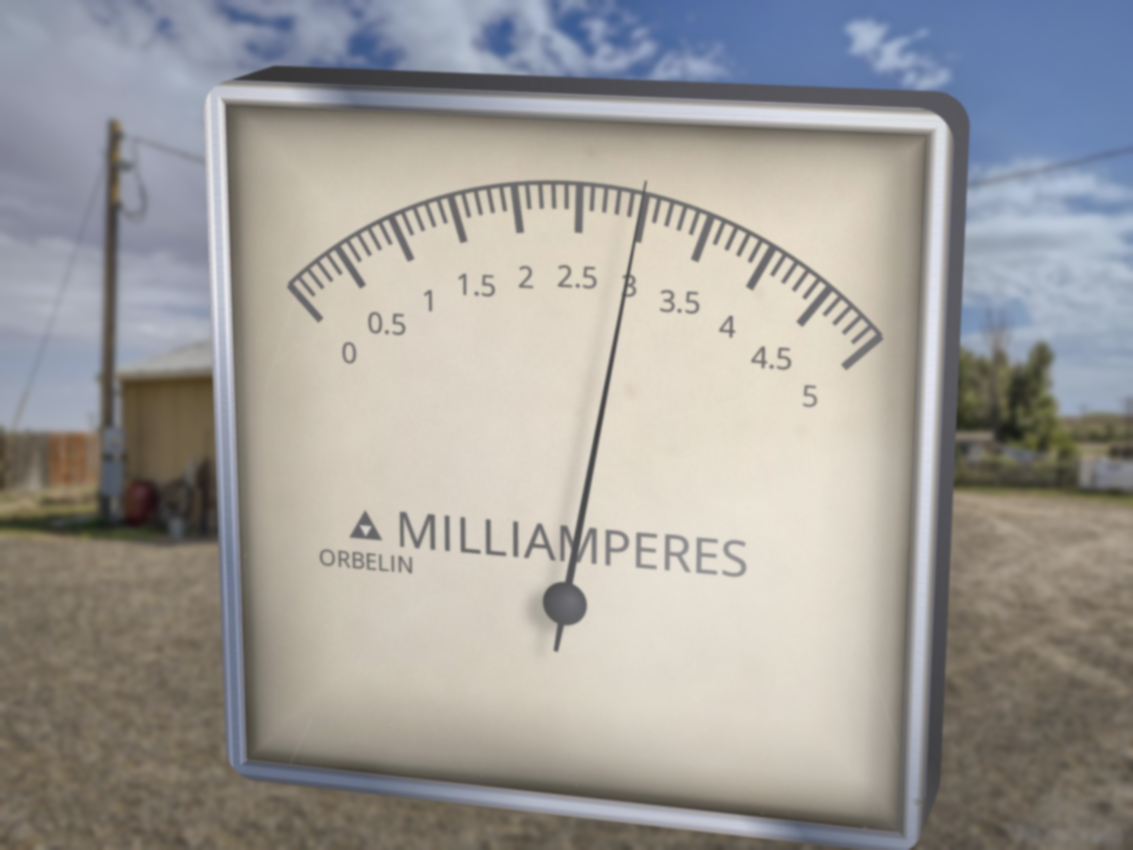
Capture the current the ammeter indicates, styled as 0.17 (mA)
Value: 3 (mA)
